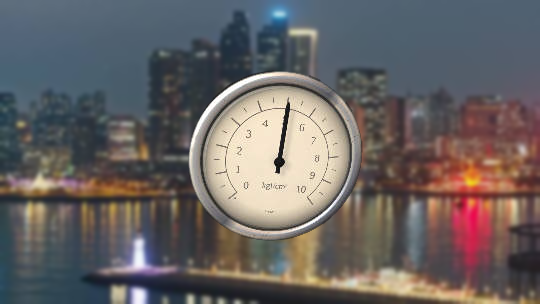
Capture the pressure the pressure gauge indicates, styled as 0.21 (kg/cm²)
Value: 5 (kg/cm²)
